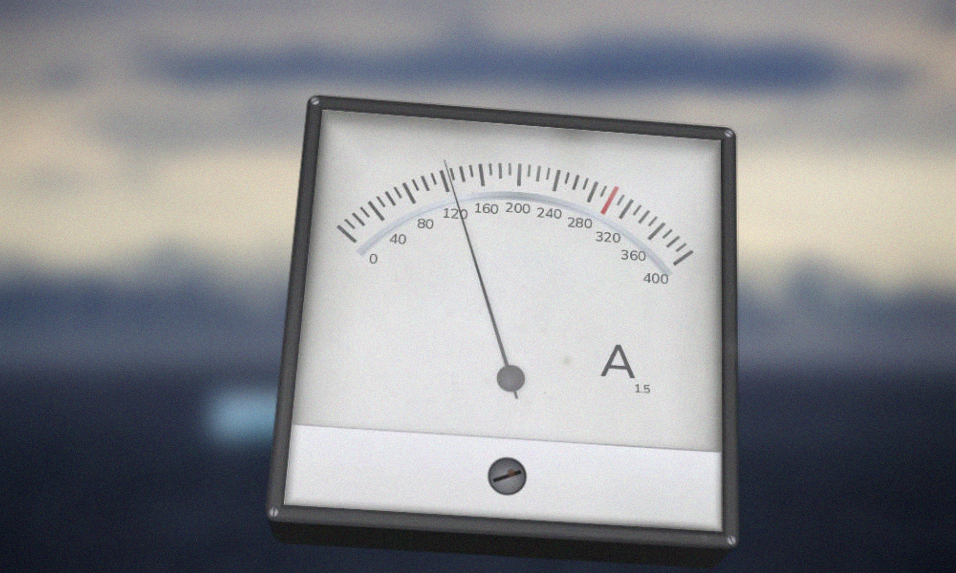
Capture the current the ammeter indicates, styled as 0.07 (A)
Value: 125 (A)
